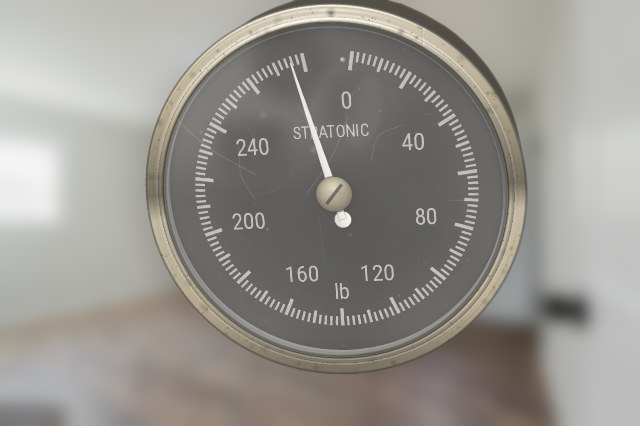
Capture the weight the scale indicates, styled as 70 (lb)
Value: 276 (lb)
